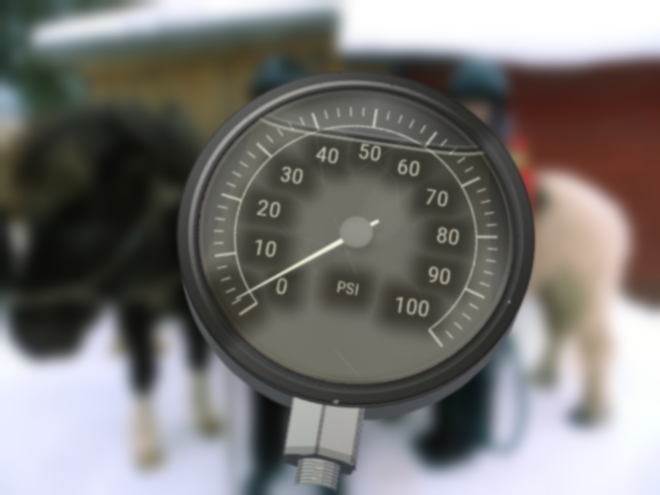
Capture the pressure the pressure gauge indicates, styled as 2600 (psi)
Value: 2 (psi)
